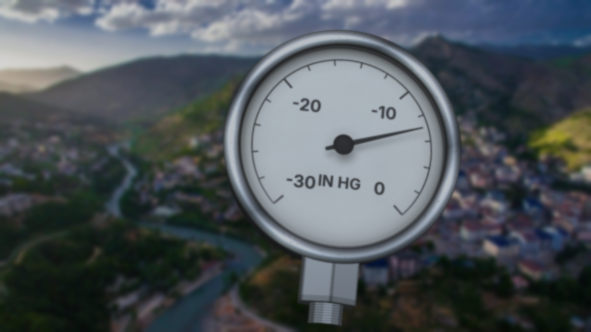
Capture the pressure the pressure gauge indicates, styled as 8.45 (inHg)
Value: -7 (inHg)
